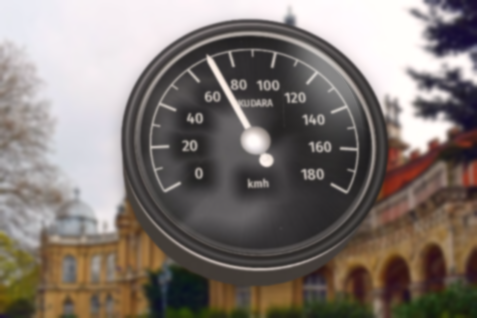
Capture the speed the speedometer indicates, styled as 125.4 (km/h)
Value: 70 (km/h)
